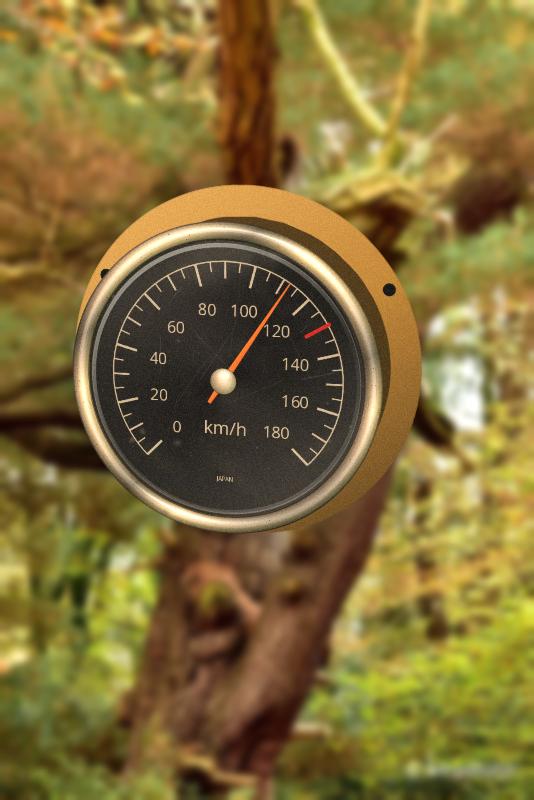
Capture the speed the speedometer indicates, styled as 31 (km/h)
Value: 112.5 (km/h)
